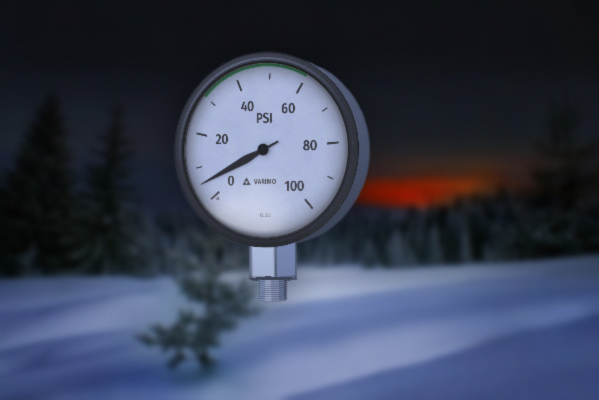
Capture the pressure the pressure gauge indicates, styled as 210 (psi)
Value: 5 (psi)
